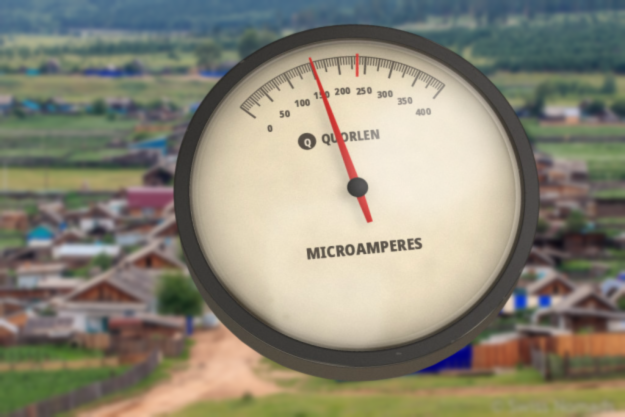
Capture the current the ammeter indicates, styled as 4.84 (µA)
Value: 150 (µA)
